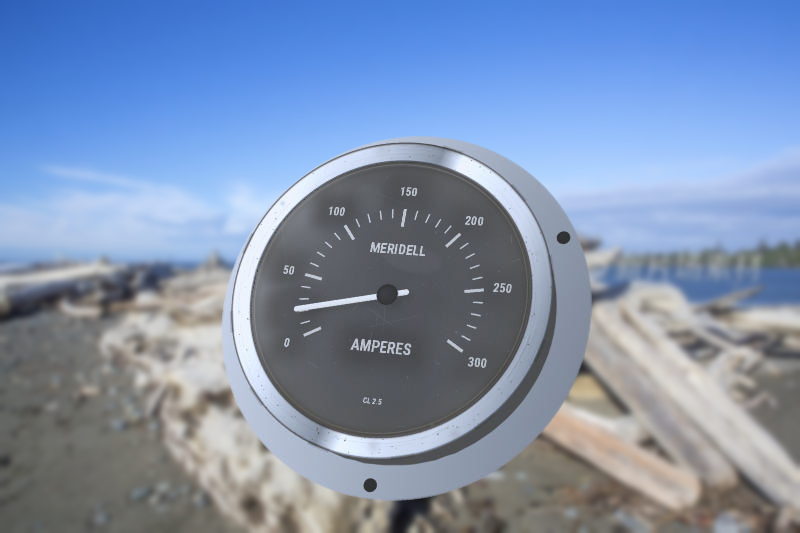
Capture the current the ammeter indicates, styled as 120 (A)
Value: 20 (A)
